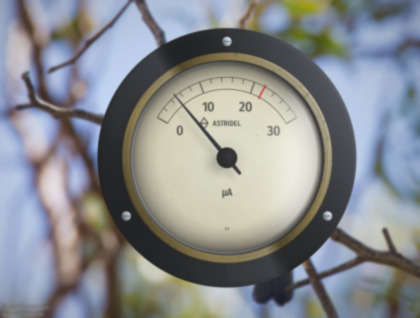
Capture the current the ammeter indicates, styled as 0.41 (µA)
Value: 5 (µA)
